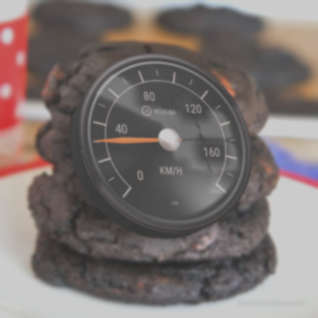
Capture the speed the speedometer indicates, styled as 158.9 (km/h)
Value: 30 (km/h)
